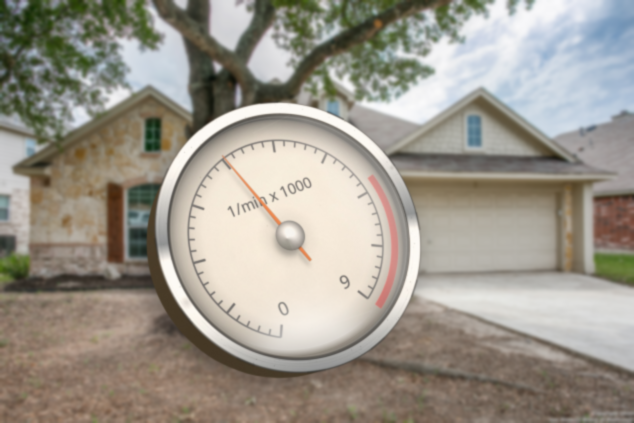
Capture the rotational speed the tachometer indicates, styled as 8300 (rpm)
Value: 4000 (rpm)
